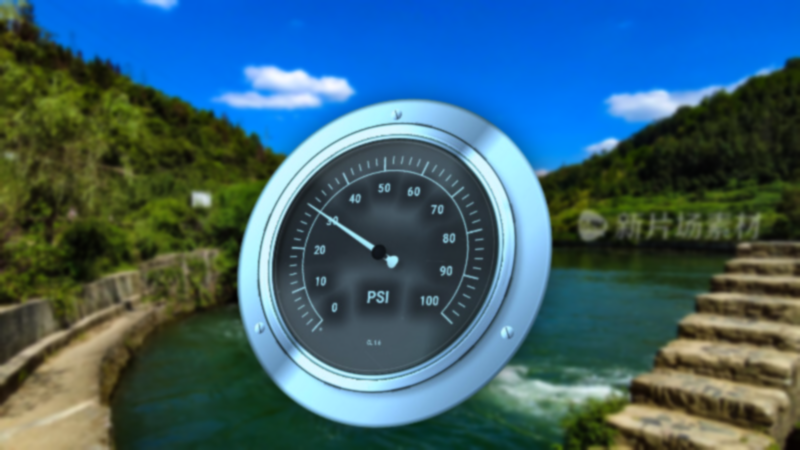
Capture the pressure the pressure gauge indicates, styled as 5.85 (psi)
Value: 30 (psi)
